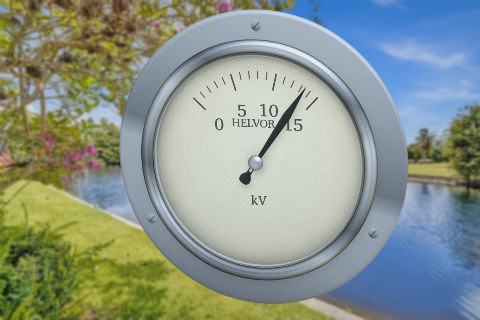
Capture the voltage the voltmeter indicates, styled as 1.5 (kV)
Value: 13.5 (kV)
